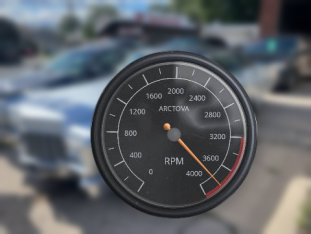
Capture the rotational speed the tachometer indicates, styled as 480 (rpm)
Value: 3800 (rpm)
